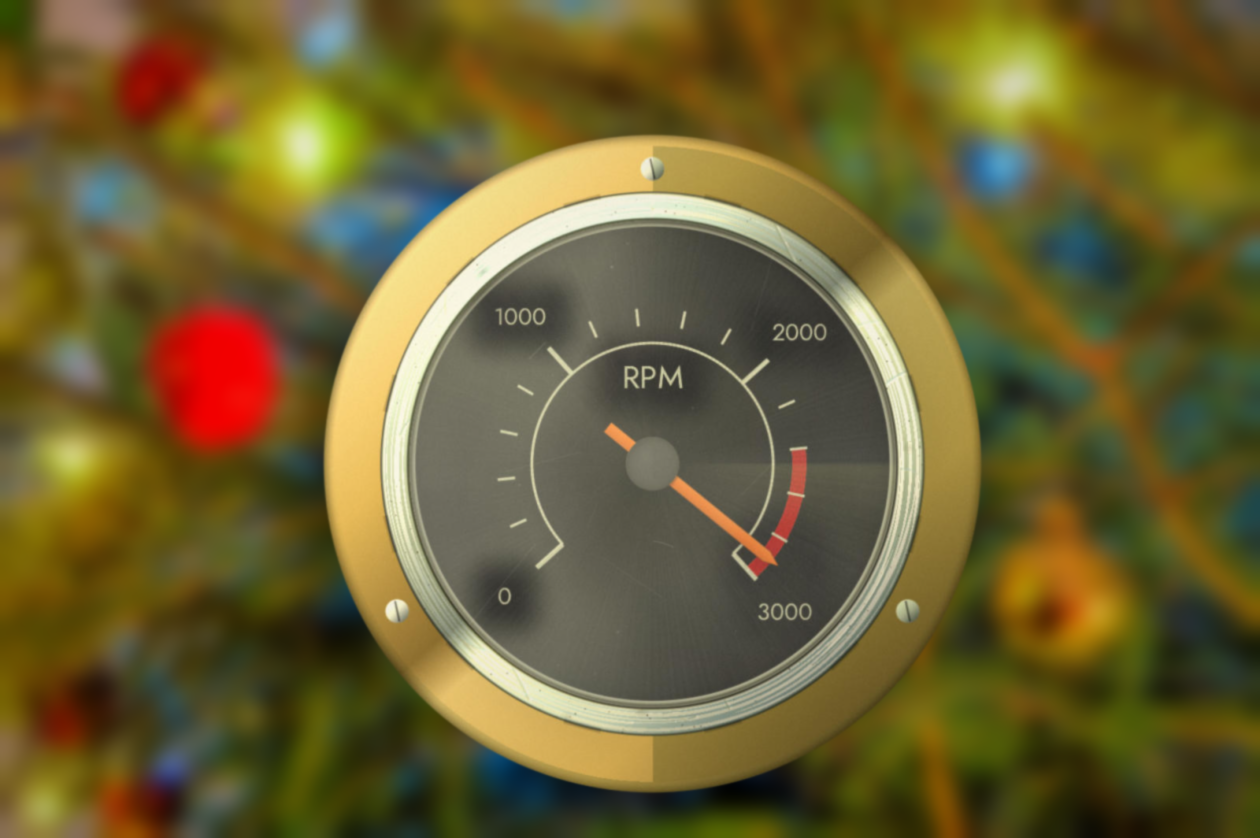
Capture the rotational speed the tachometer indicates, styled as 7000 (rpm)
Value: 2900 (rpm)
